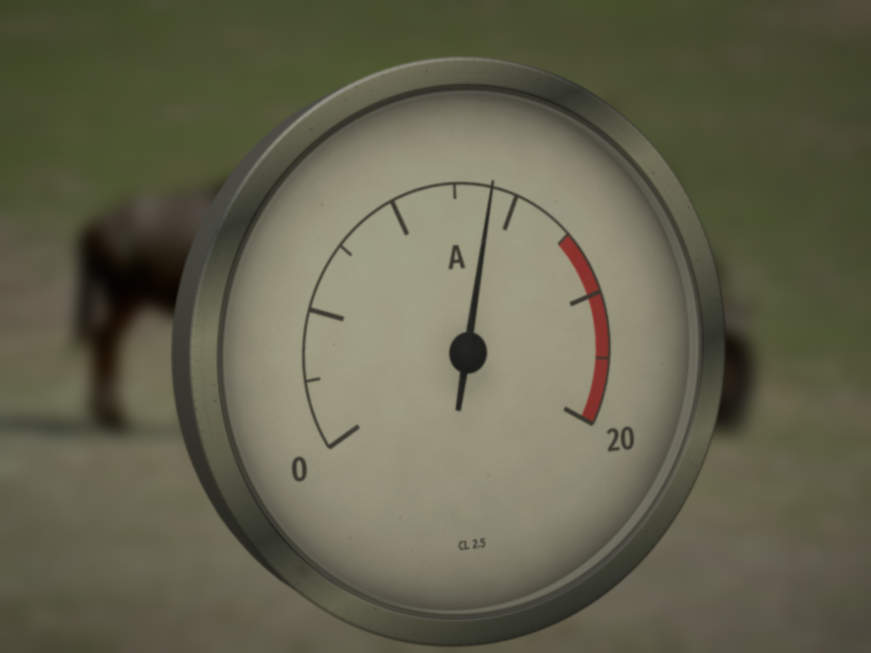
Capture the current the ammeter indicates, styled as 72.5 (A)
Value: 11 (A)
